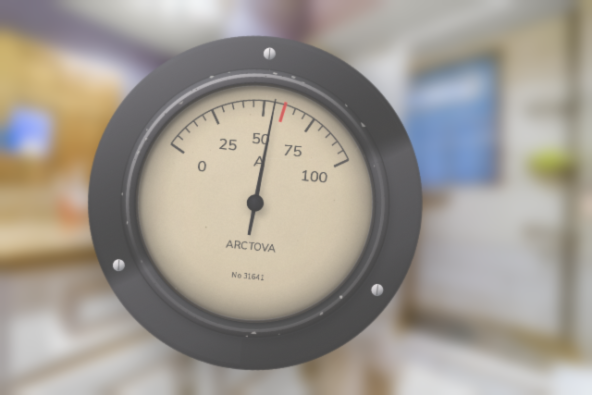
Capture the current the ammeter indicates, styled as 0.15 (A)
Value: 55 (A)
